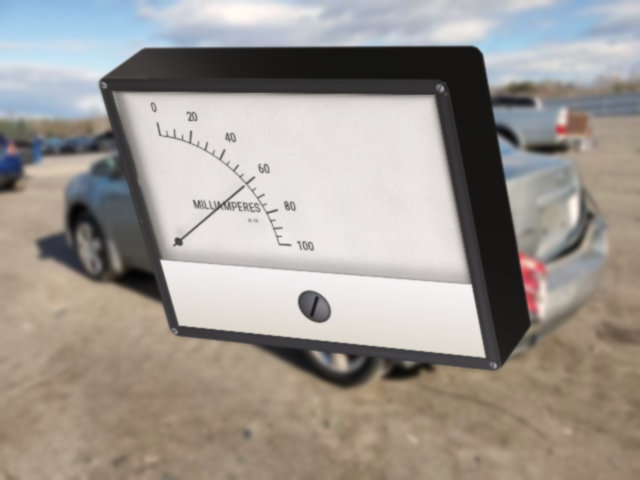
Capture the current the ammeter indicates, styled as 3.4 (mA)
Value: 60 (mA)
